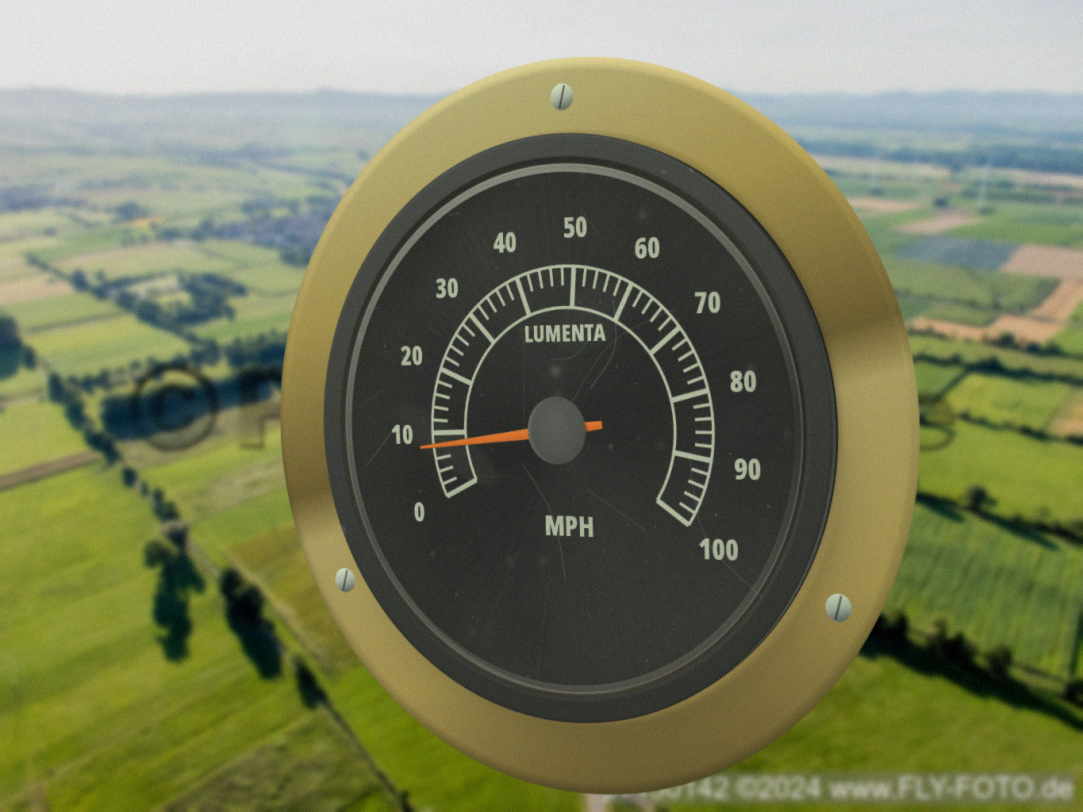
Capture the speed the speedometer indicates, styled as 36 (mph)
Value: 8 (mph)
